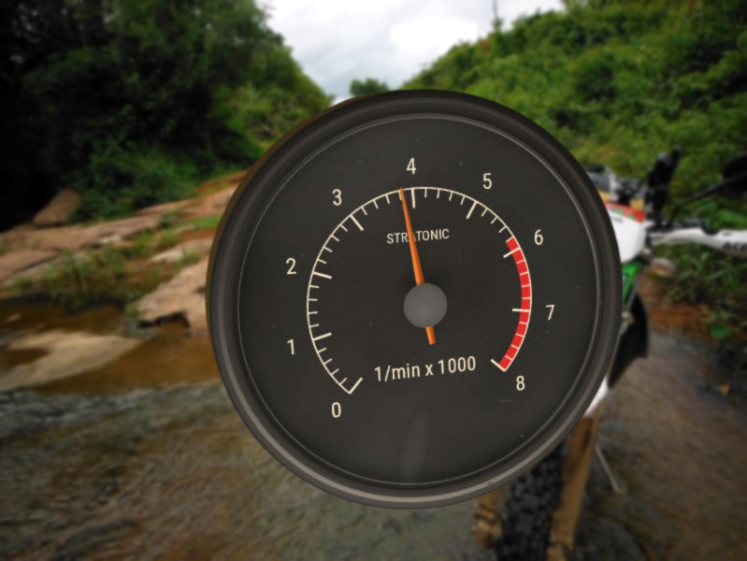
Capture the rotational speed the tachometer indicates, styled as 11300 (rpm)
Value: 3800 (rpm)
